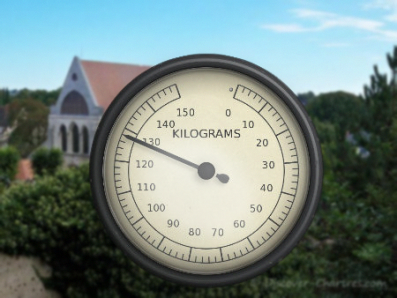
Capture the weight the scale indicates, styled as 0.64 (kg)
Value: 128 (kg)
